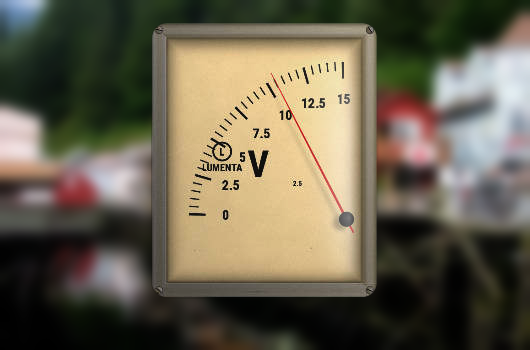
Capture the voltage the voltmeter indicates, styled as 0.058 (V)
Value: 10.5 (V)
